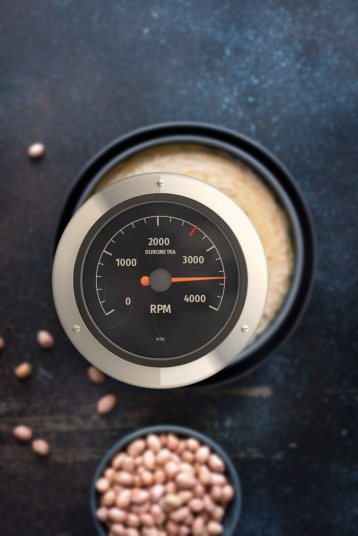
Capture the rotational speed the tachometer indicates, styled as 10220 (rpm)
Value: 3500 (rpm)
